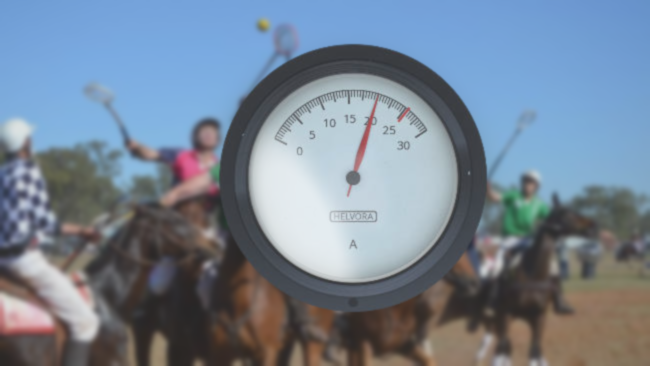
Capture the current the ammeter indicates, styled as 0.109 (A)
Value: 20 (A)
